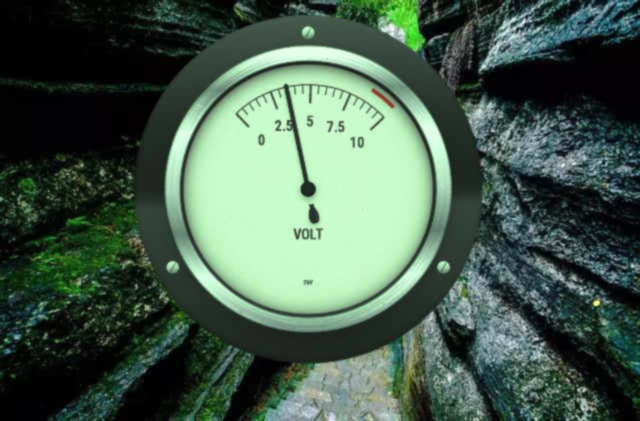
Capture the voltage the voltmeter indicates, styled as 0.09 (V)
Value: 3.5 (V)
